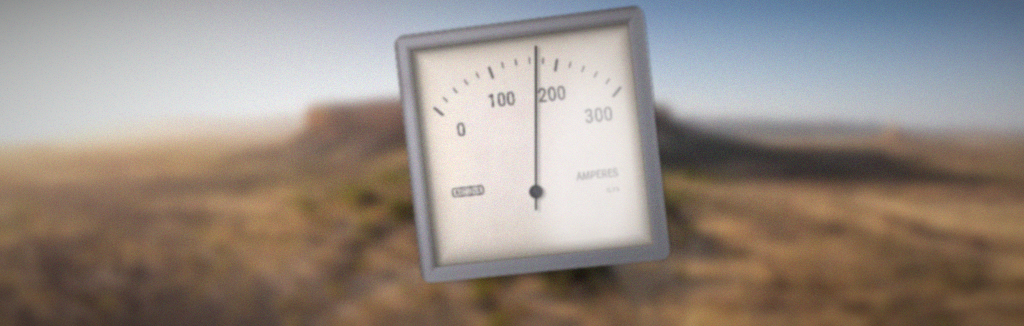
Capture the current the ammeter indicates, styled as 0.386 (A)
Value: 170 (A)
